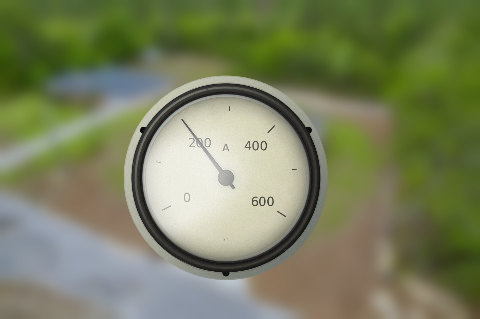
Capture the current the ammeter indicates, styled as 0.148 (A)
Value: 200 (A)
